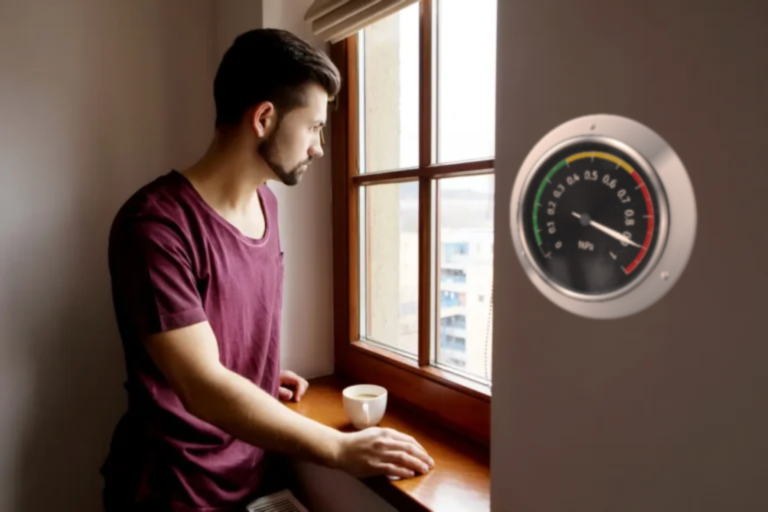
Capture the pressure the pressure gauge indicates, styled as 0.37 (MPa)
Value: 0.9 (MPa)
